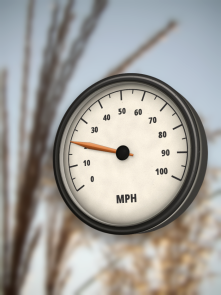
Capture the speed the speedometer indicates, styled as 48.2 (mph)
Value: 20 (mph)
